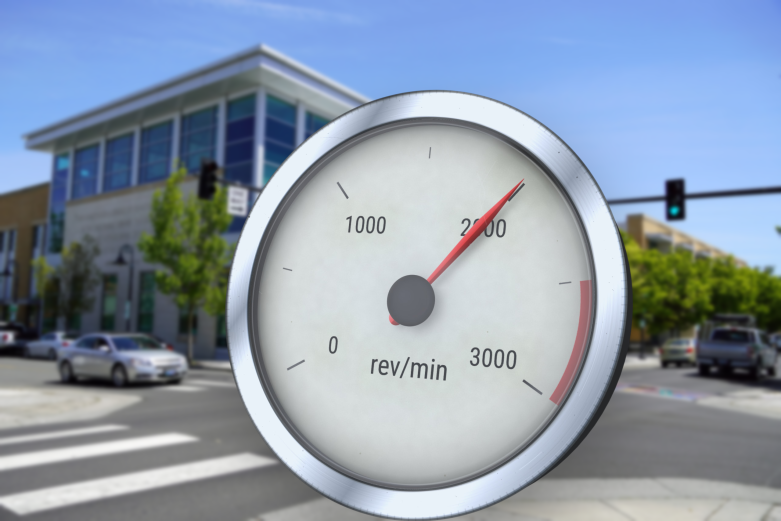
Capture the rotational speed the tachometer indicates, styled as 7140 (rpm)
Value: 2000 (rpm)
